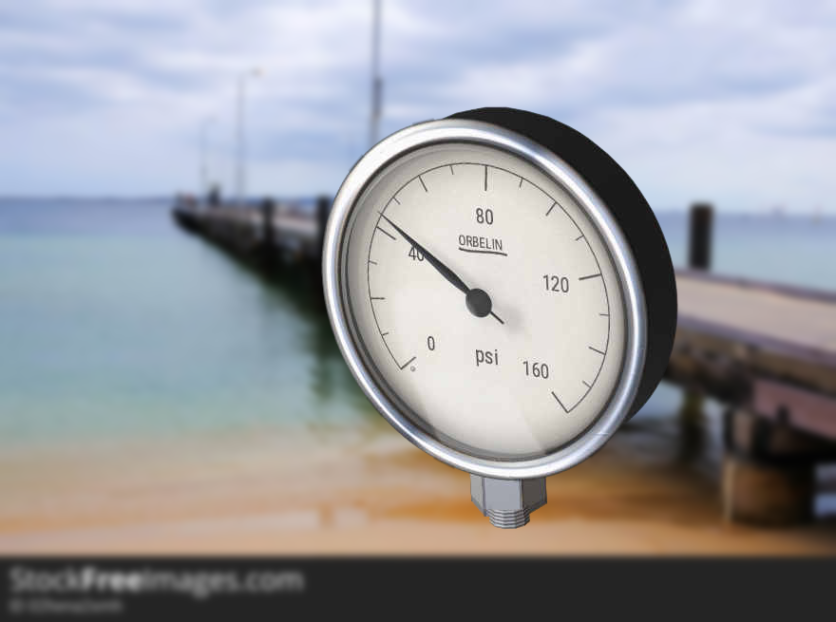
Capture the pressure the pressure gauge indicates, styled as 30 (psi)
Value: 45 (psi)
